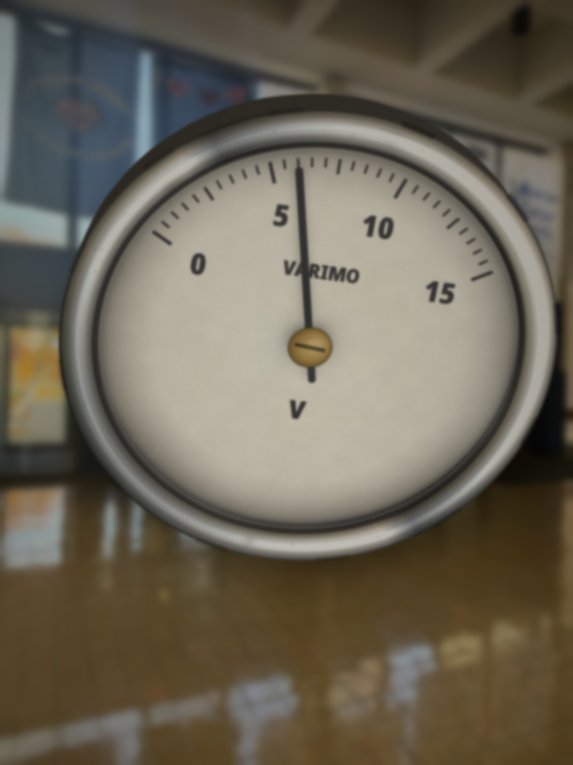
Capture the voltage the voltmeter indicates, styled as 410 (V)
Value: 6 (V)
